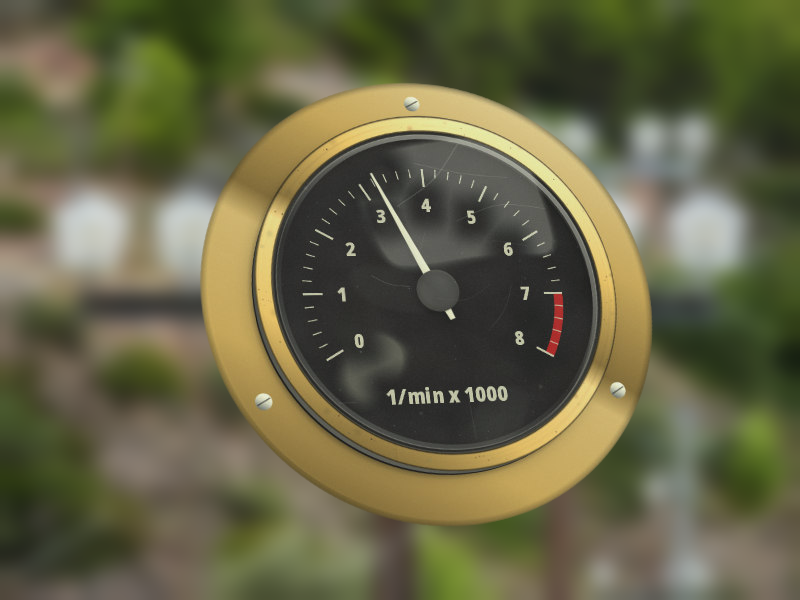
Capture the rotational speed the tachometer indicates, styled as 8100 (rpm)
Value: 3200 (rpm)
